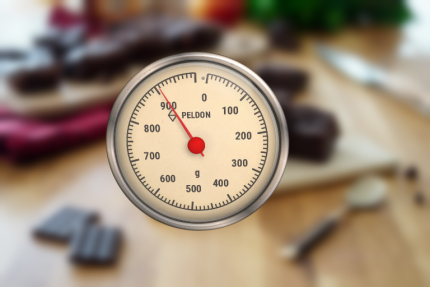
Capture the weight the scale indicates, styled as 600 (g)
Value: 910 (g)
